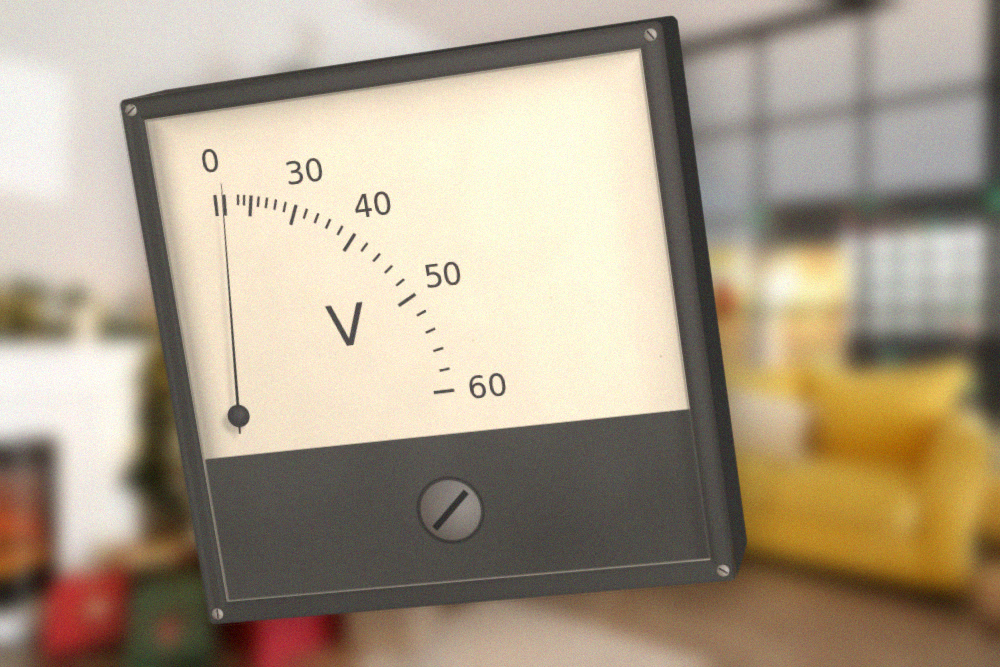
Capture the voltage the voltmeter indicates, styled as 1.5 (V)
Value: 10 (V)
